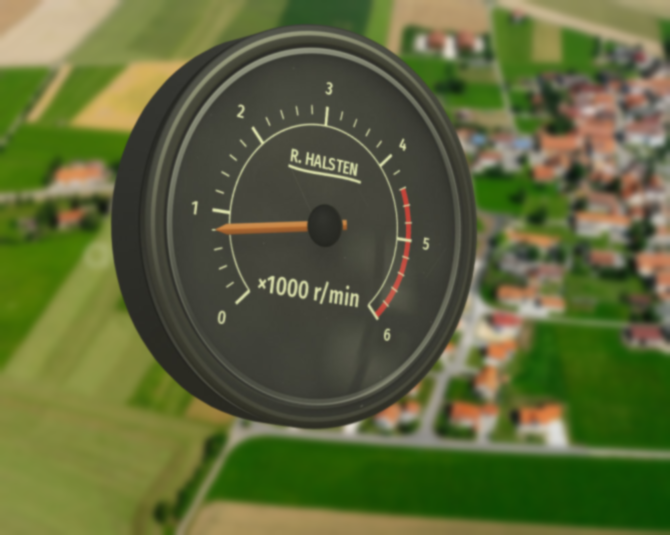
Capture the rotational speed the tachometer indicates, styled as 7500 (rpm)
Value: 800 (rpm)
